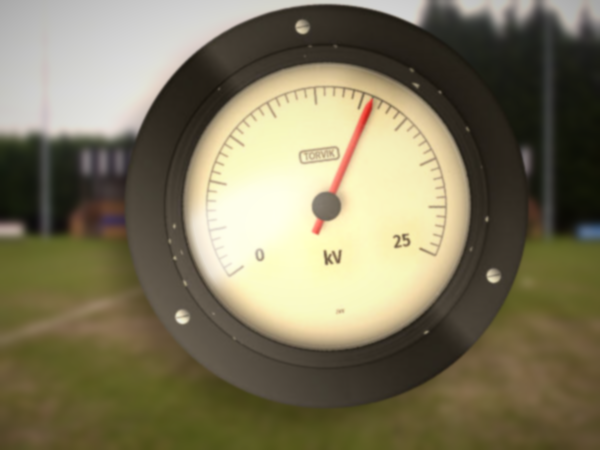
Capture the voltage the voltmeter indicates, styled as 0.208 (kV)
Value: 15.5 (kV)
